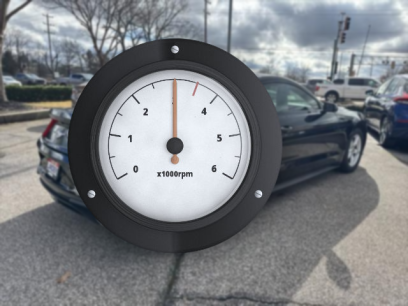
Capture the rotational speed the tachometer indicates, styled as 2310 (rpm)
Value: 3000 (rpm)
